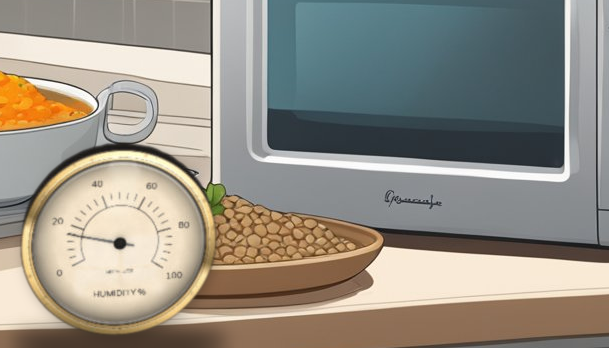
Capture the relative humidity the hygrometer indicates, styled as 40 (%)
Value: 16 (%)
